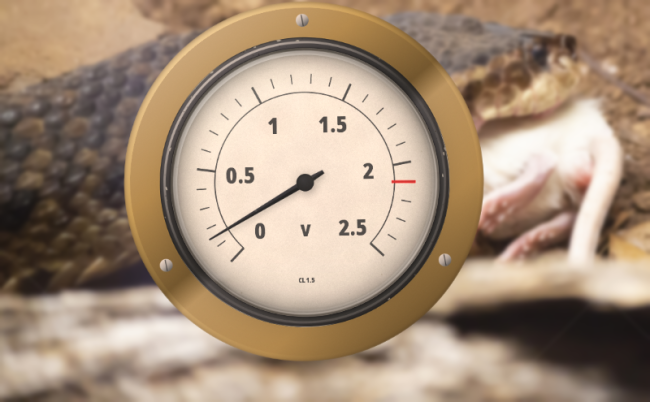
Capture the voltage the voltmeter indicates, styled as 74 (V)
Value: 0.15 (V)
